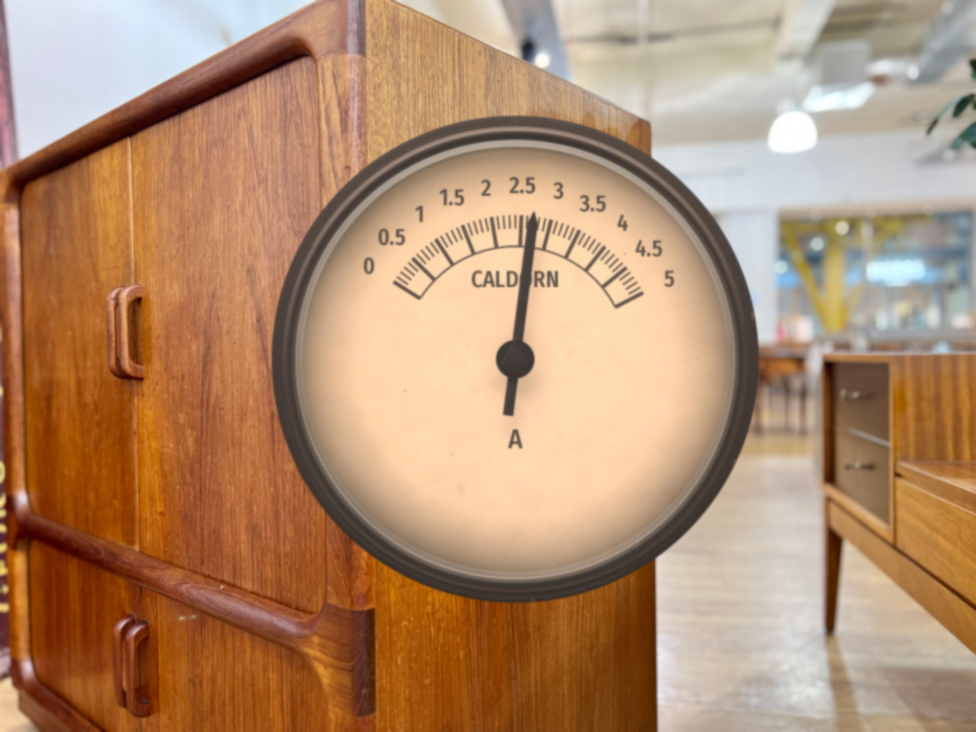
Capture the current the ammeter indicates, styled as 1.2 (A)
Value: 2.7 (A)
